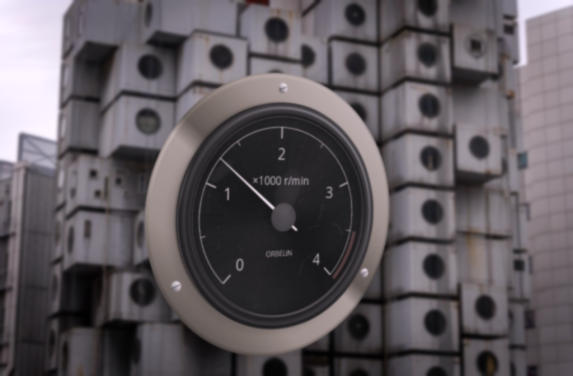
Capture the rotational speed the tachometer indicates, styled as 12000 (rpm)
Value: 1250 (rpm)
